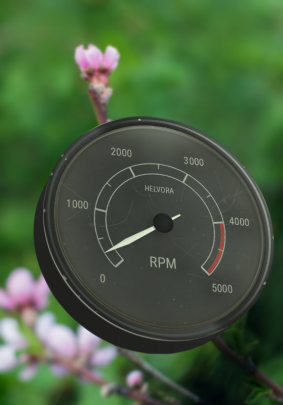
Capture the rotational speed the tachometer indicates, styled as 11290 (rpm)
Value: 250 (rpm)
